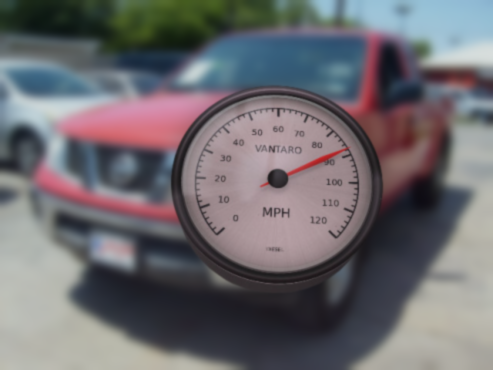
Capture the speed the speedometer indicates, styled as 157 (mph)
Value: 88 (mph)
